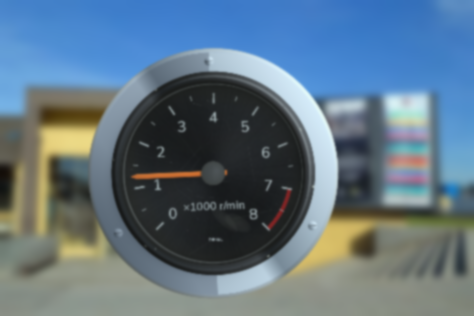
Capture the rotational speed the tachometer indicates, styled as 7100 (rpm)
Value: 1250 (rpm)
